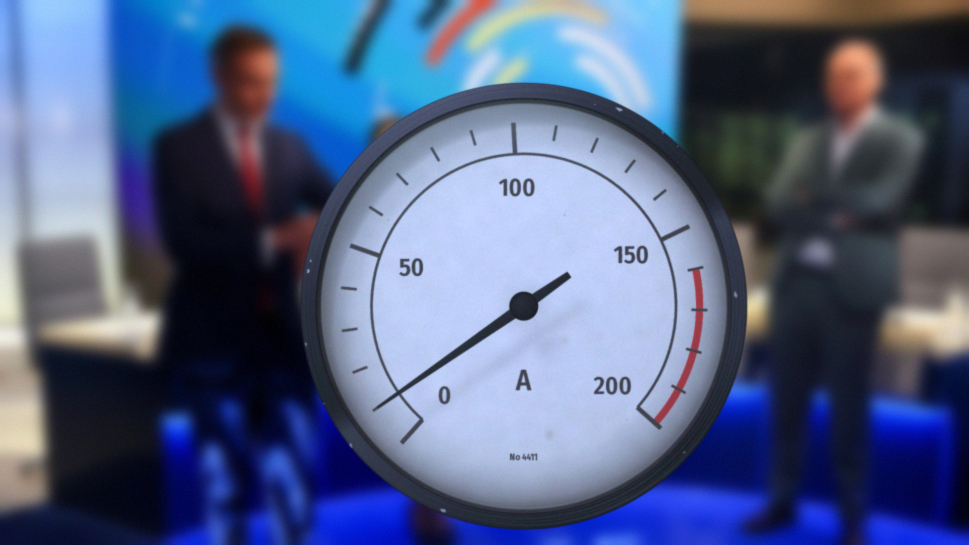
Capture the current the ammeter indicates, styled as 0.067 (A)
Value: 10 (A)
